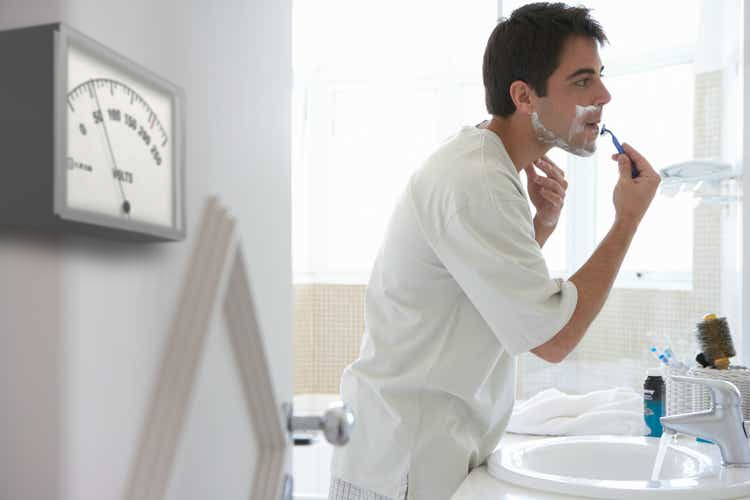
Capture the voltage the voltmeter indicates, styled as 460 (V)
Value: 50 (V)
